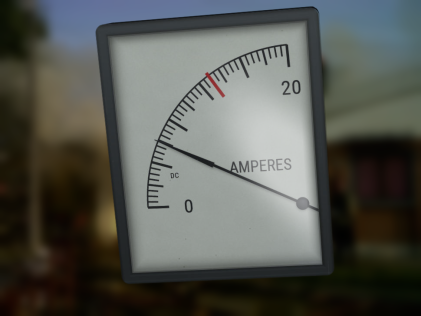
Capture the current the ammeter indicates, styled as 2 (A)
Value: 6 (A)
